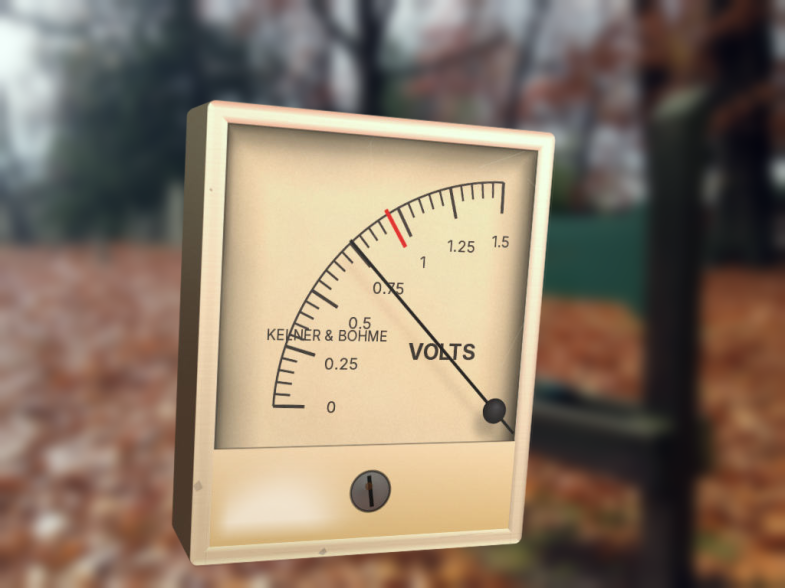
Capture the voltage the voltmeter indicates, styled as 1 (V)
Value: 0.75 (V)
